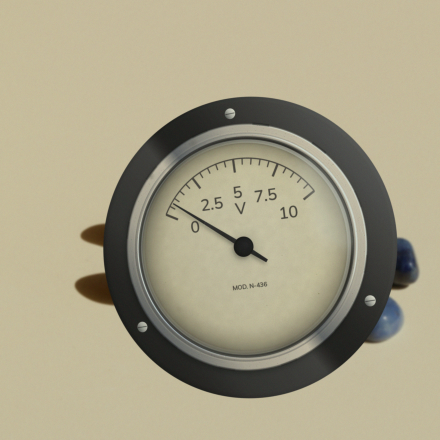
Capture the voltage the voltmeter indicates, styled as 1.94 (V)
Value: 0.75 (V)
